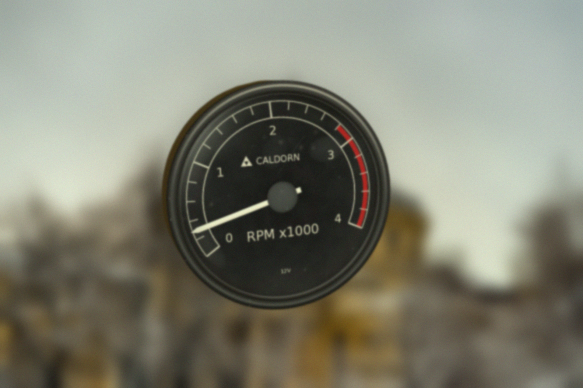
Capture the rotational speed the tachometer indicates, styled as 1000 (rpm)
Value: 300 (rpm)
